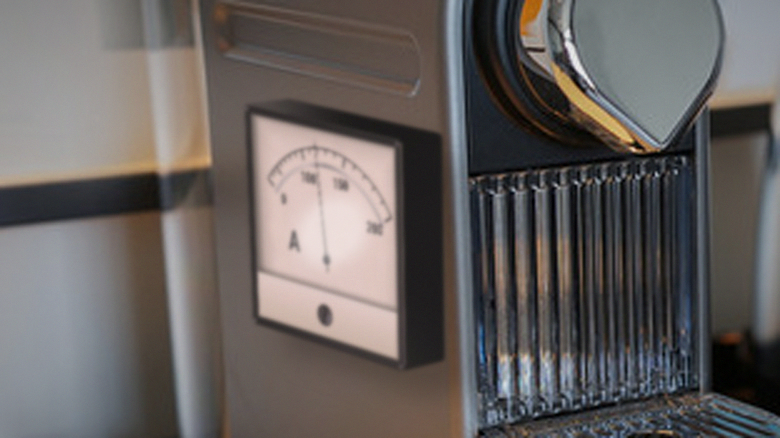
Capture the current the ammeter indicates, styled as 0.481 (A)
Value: 120 (A)
